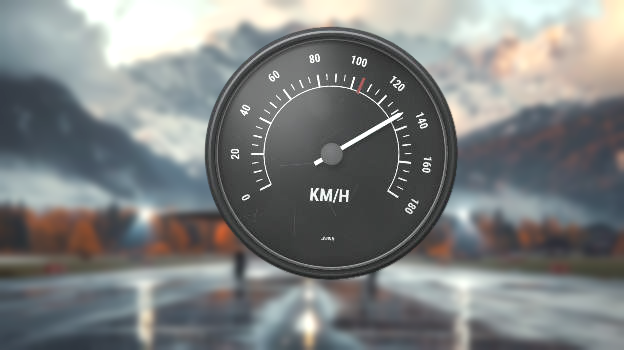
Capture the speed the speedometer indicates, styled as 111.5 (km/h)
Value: 132.5 (km/h)
